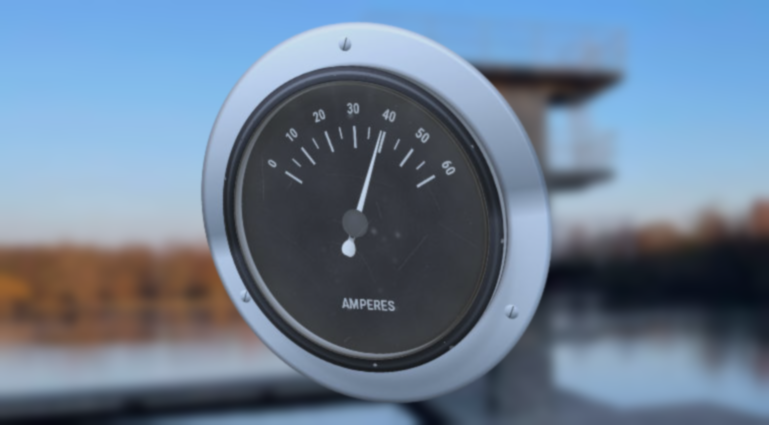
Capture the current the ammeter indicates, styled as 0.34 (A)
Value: 40 (A)
